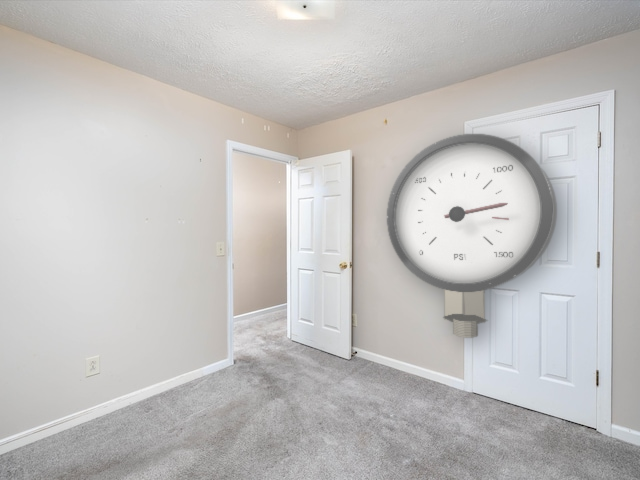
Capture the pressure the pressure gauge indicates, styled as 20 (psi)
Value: 1200 (psi)
